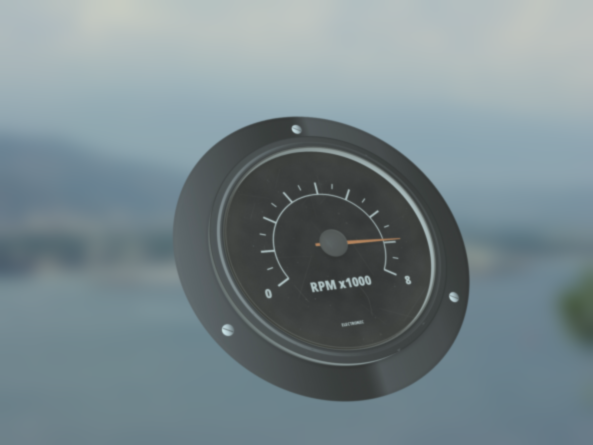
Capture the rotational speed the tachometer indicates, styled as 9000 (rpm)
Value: 7000 (rpm)
